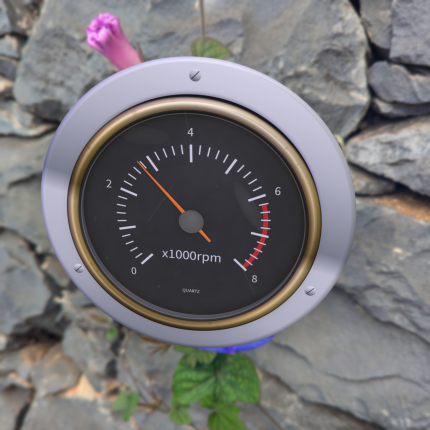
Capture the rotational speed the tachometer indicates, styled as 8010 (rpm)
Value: 2800 (rpm)
